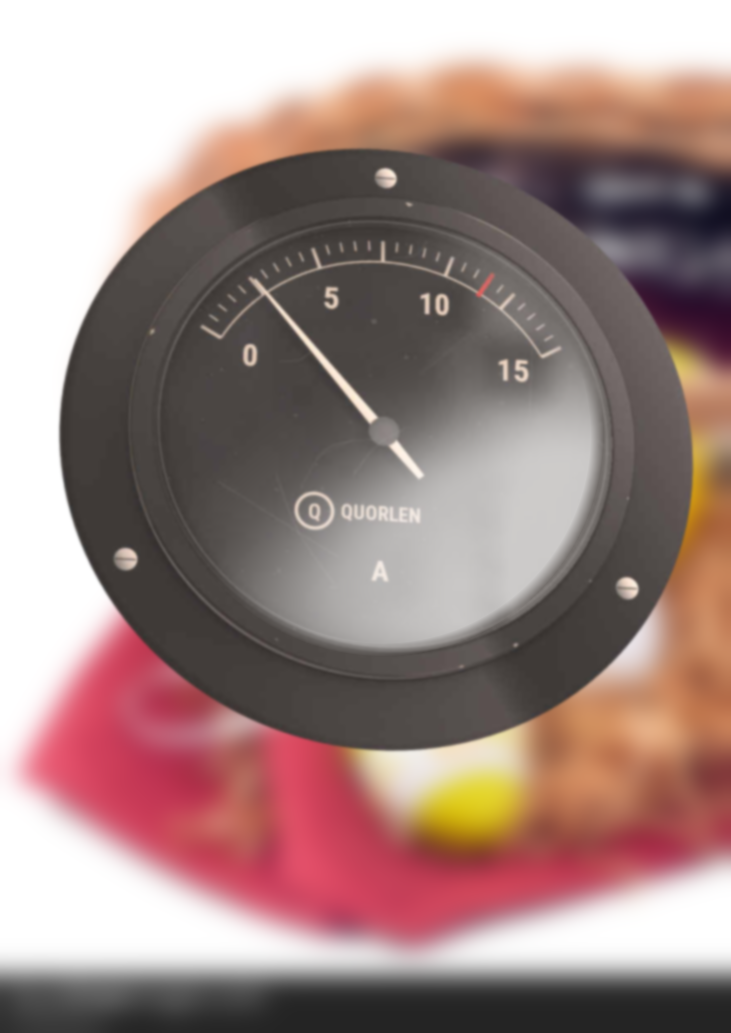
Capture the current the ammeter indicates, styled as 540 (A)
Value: 2.5 (A)
